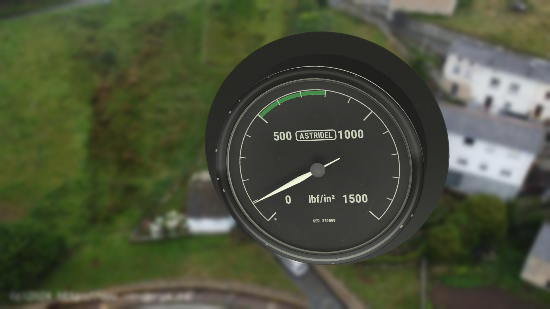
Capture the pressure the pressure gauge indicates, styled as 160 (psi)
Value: 100 (psi)
